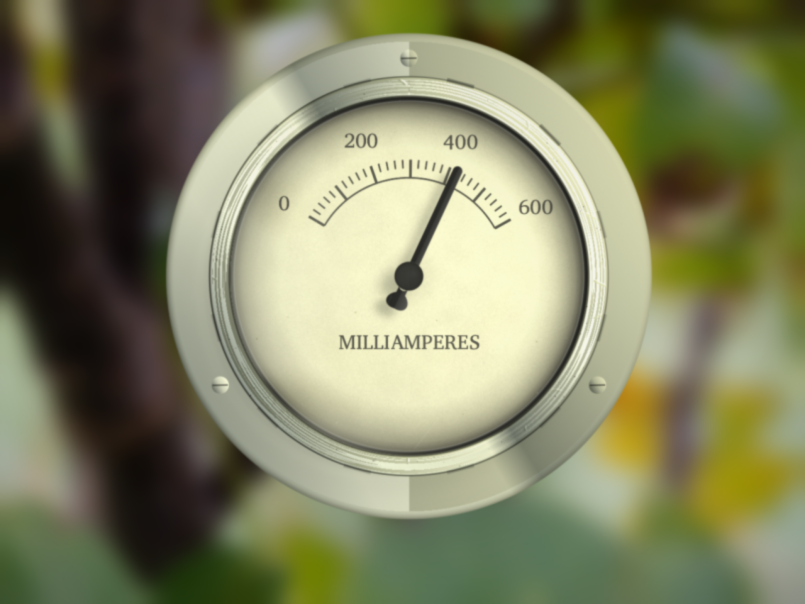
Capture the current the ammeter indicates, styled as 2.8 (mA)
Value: 420 (mA)
